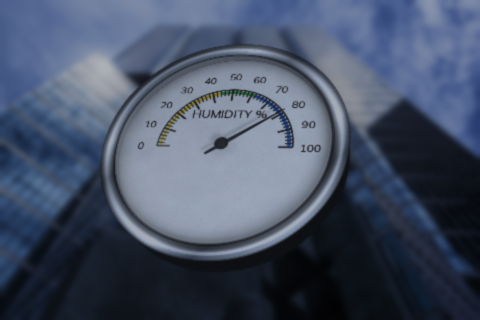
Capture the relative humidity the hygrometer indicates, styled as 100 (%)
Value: 80 (%)
